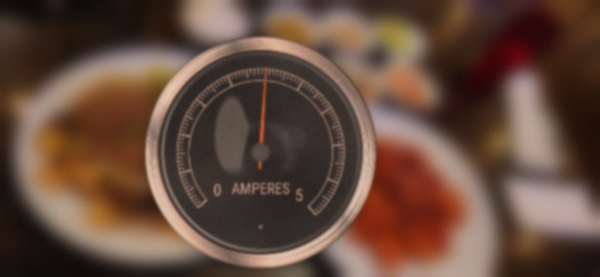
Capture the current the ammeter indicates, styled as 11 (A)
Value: 2.5 (A)
